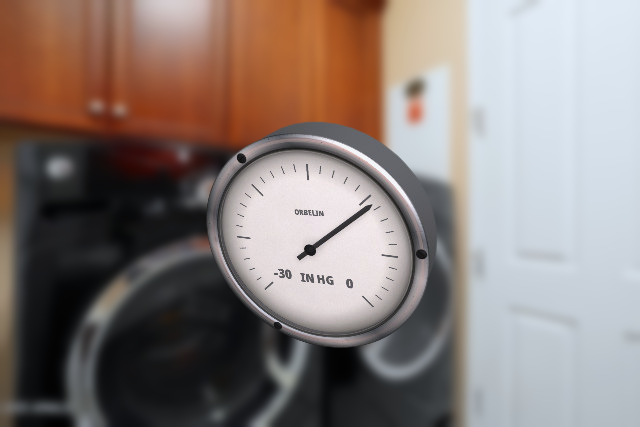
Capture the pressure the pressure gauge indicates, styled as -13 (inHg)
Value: -9.5 (inHg)
